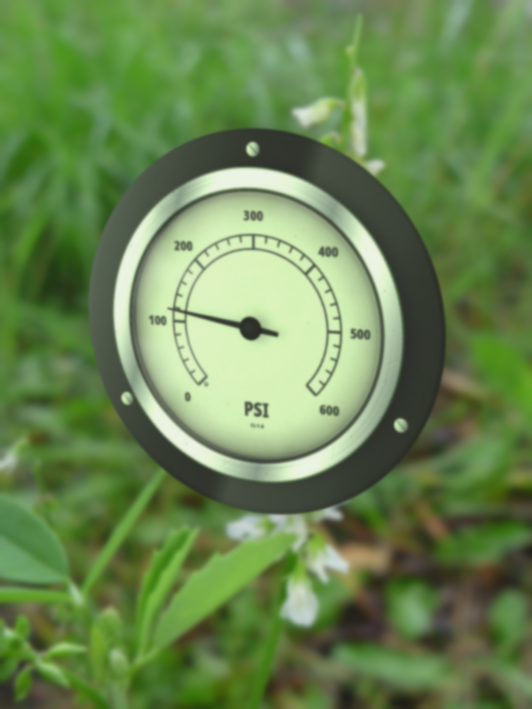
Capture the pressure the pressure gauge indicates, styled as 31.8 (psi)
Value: 120 (psi)
